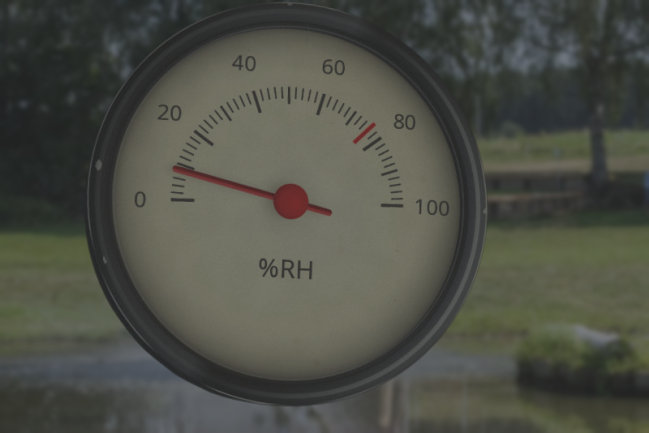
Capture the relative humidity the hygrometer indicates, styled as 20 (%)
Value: 8 (%)
